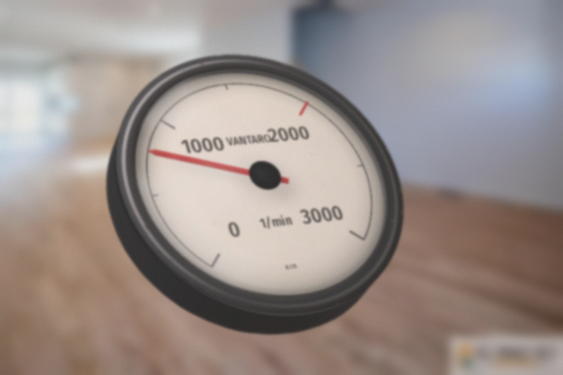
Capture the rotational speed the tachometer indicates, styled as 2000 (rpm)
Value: 750 (rpm)
